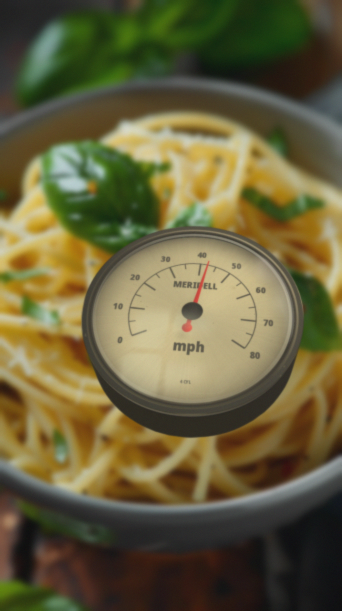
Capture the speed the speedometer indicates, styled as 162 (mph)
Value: 42.5 (mph)
